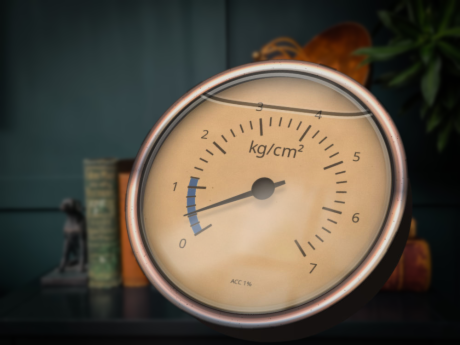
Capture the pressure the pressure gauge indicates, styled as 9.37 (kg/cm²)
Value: 0.4 (kg/cm²)
